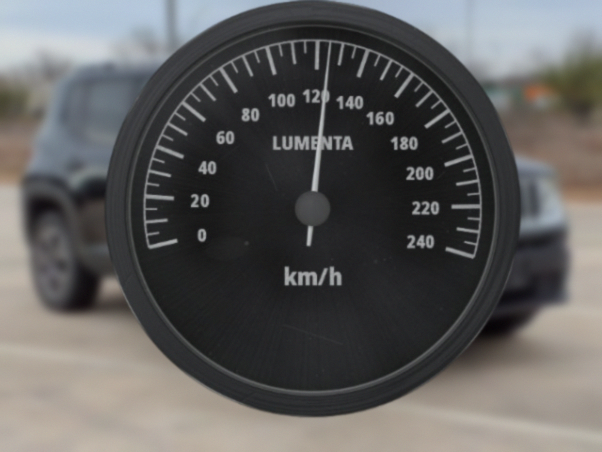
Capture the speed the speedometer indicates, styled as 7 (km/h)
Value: 125 (km/h)
